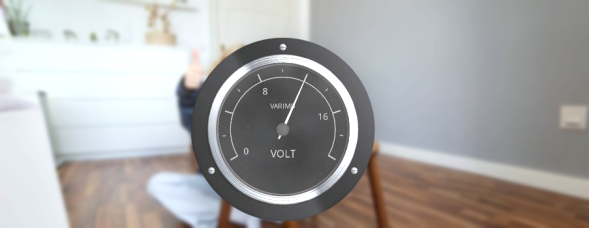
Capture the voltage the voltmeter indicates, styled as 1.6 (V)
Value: 12 (V)
